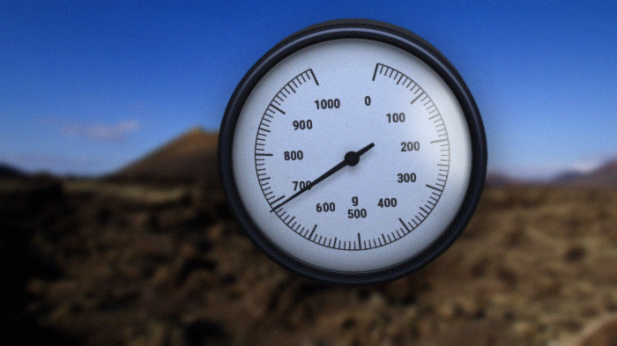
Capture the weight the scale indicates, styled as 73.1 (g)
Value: 690 (g)
